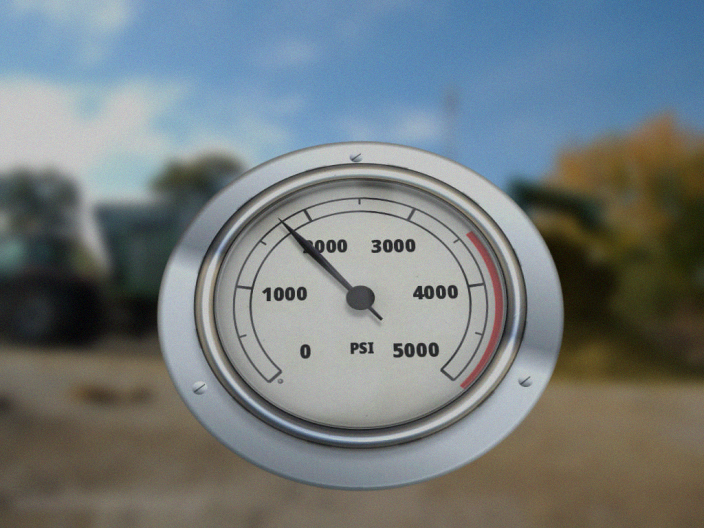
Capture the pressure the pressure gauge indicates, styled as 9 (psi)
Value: 1750 (psi)
